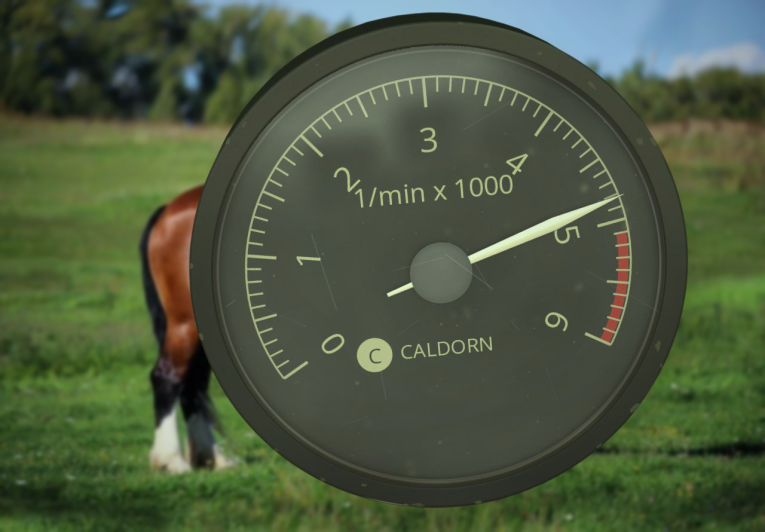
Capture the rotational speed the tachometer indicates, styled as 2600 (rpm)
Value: 4800 (rpm)
